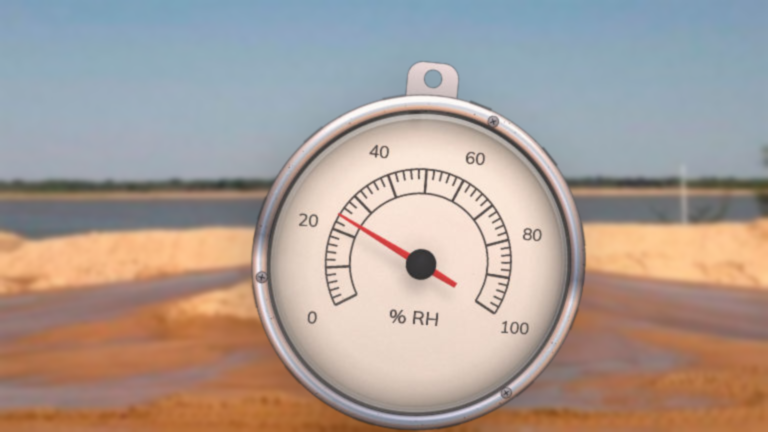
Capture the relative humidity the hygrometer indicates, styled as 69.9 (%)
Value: 24 (%)
